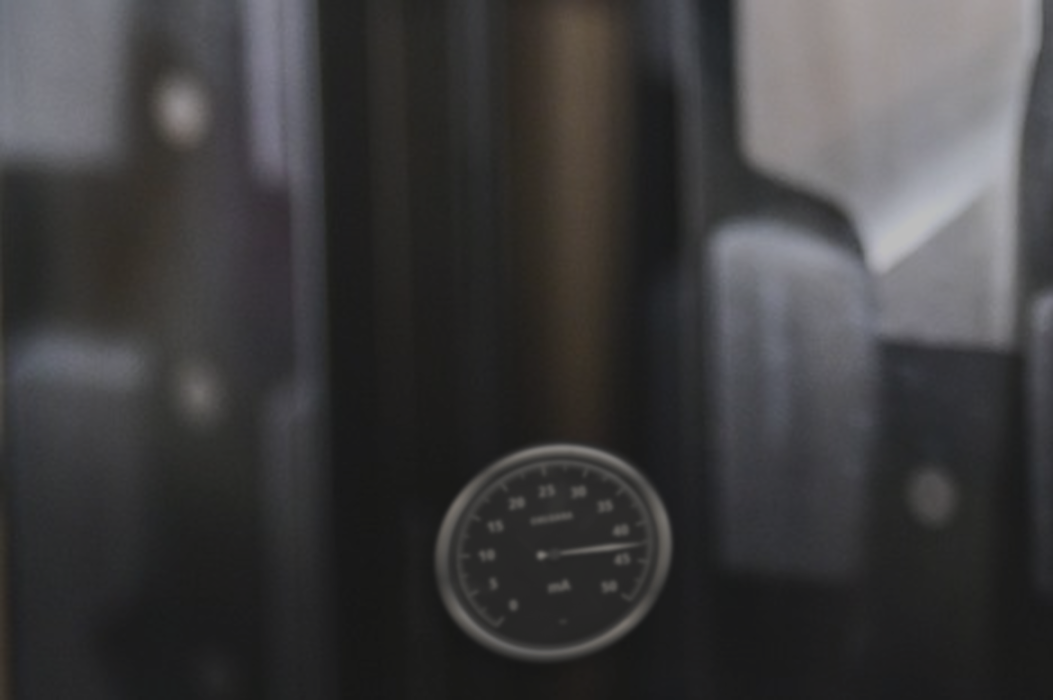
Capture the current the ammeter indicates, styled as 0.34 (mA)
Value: 42.5 (mA)
